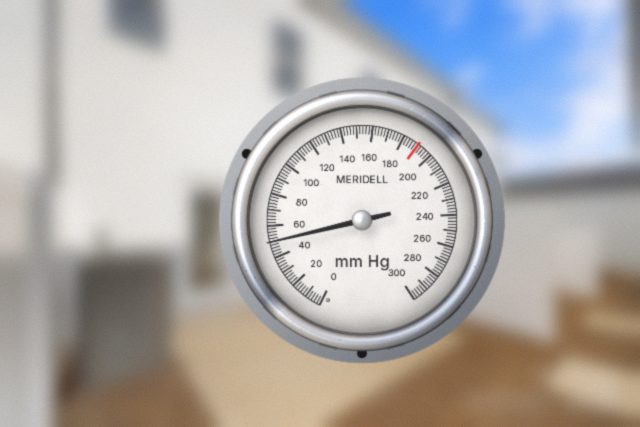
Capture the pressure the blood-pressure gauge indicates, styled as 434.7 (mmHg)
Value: 50 (mmHg)
